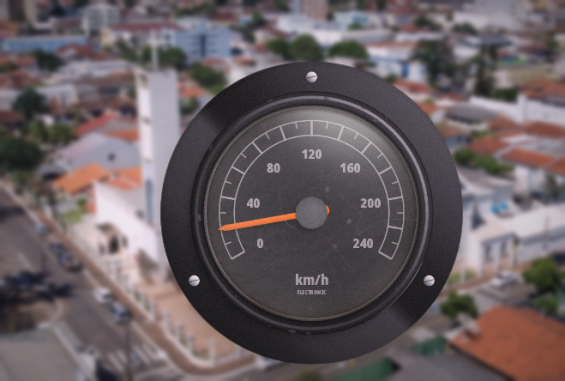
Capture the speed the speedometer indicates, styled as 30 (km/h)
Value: 20 (km/h)
